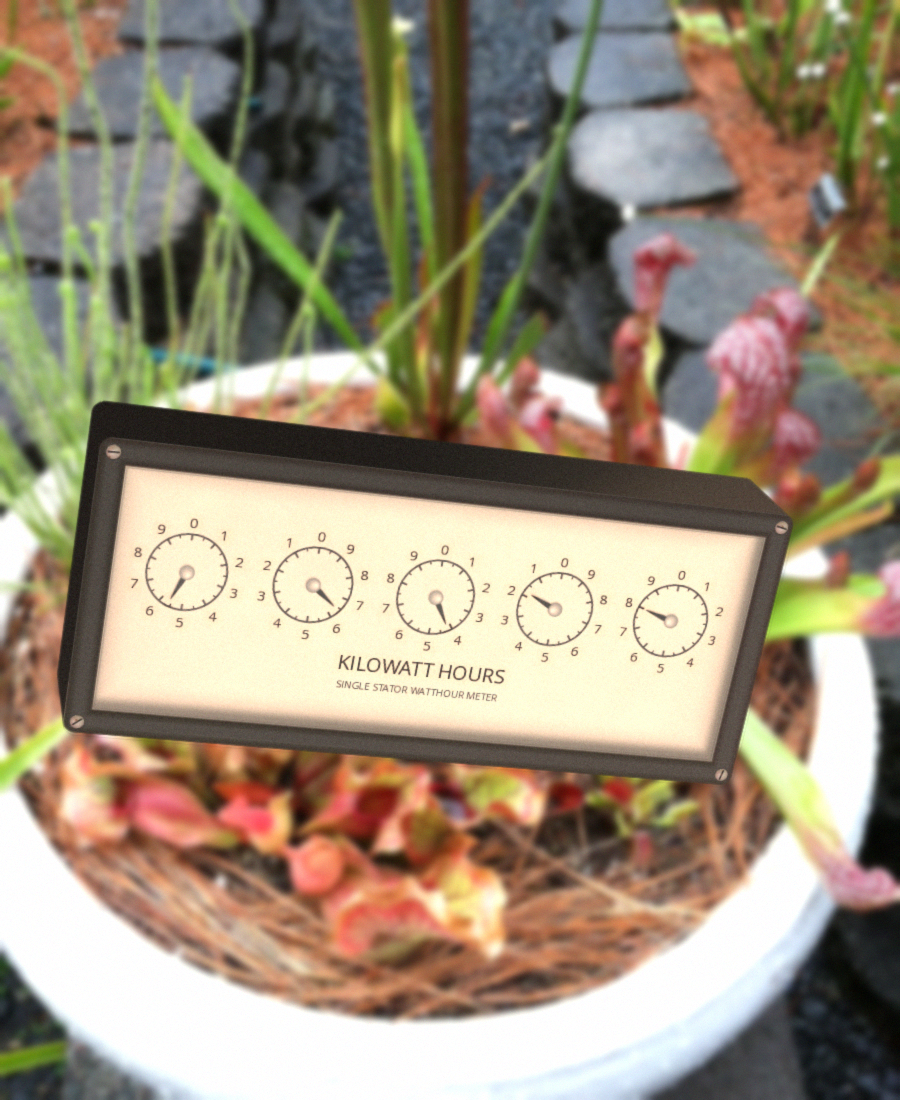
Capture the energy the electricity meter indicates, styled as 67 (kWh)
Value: 56418 (kWh)
